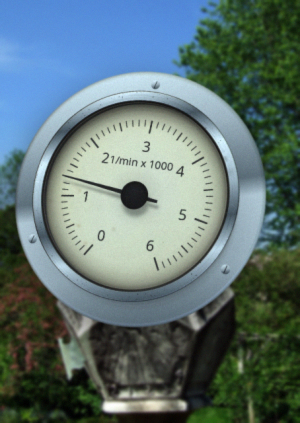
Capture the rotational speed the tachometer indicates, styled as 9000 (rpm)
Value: 1300 (rpm)
